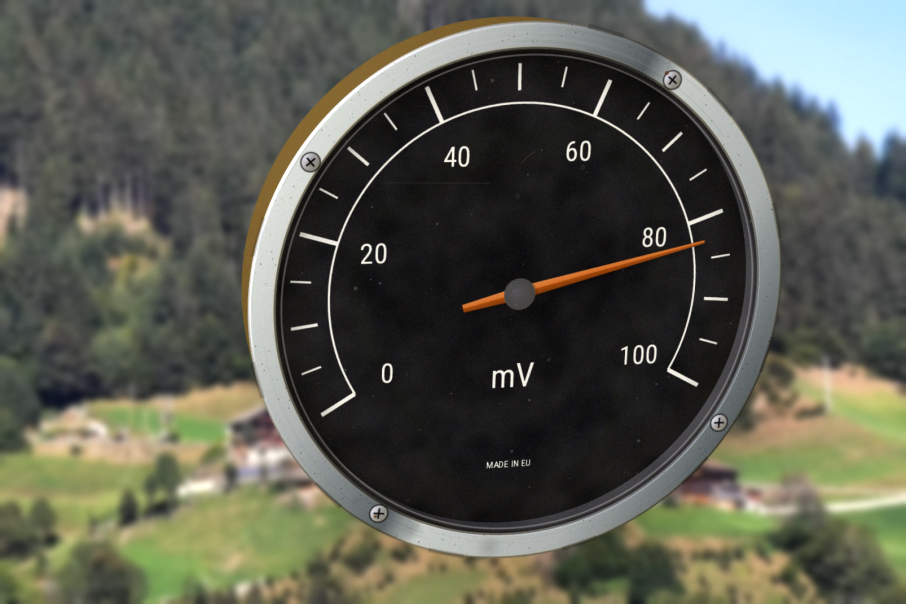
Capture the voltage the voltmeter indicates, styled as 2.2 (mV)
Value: 82.5 (mV)
